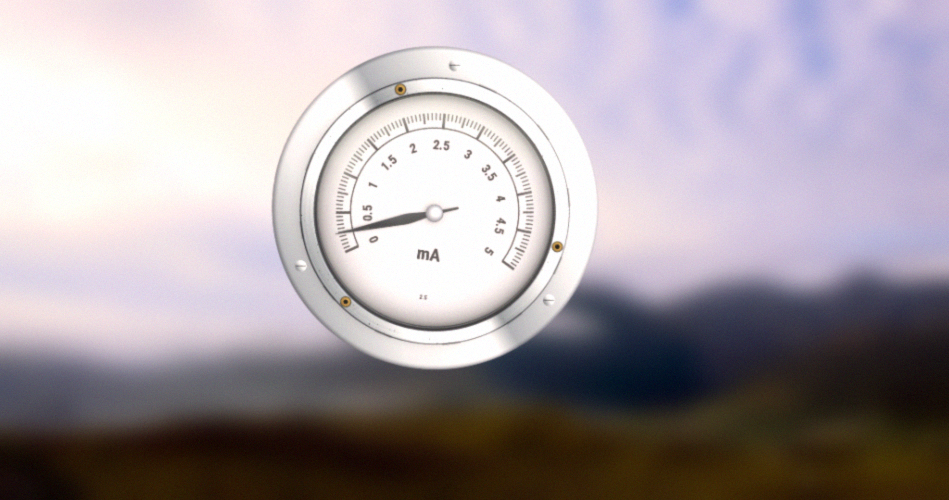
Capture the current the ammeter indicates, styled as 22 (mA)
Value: 0.25 (mA)
